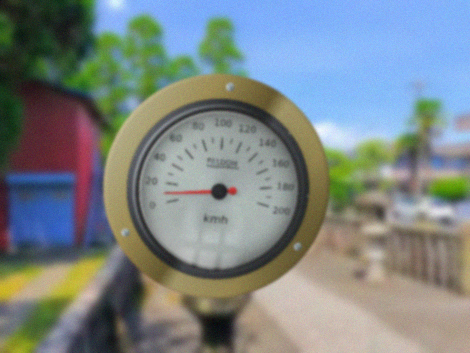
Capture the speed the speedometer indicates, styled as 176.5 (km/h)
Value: 10 (km/h)
